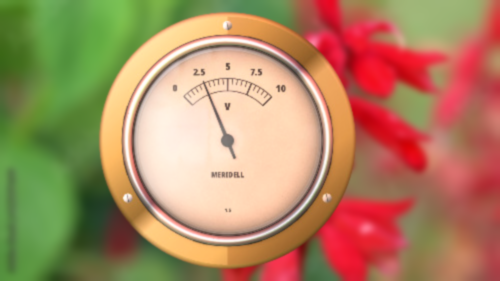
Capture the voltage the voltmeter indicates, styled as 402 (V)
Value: 2.5 (V)
